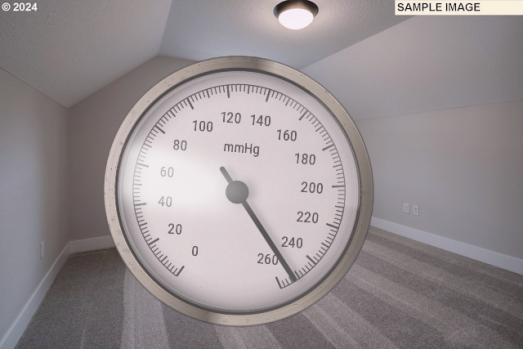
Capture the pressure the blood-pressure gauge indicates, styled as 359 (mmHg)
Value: 252 (mmHg)
